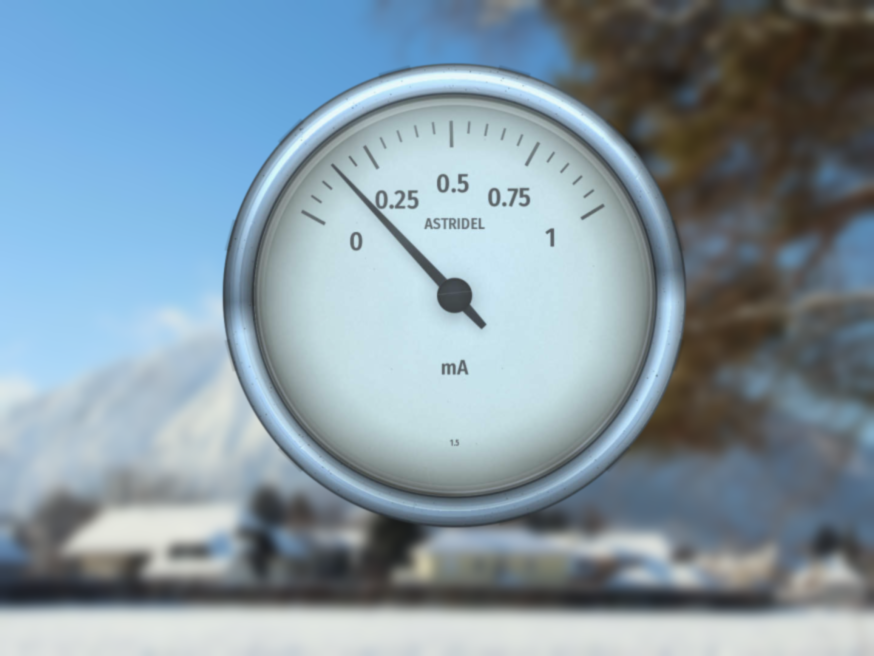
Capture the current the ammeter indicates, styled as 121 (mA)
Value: 0.15 (mA)
